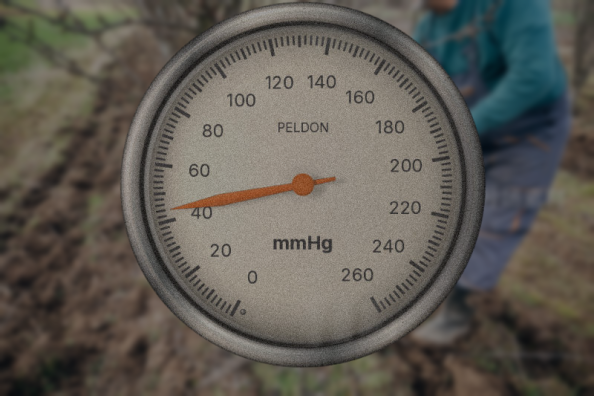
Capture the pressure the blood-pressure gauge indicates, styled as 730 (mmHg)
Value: 44 (mmHg)
